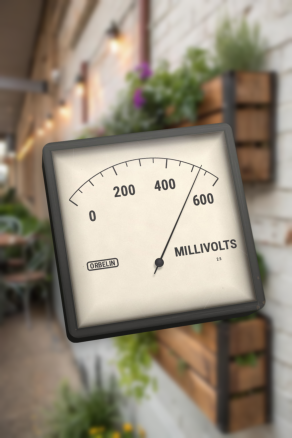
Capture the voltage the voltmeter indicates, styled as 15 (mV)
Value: 525 (mV)
